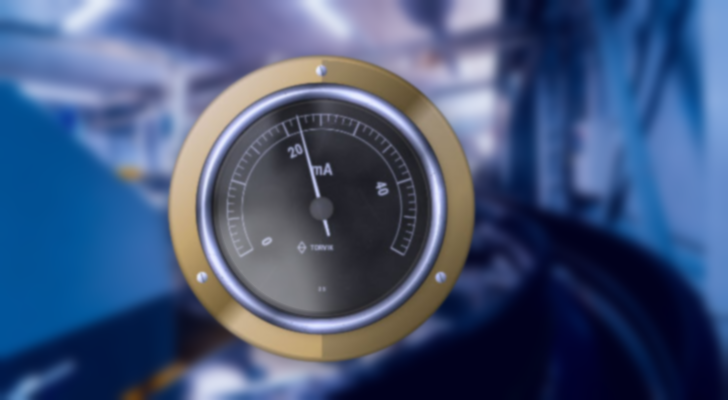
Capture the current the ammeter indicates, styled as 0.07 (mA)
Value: 22 (mA)
